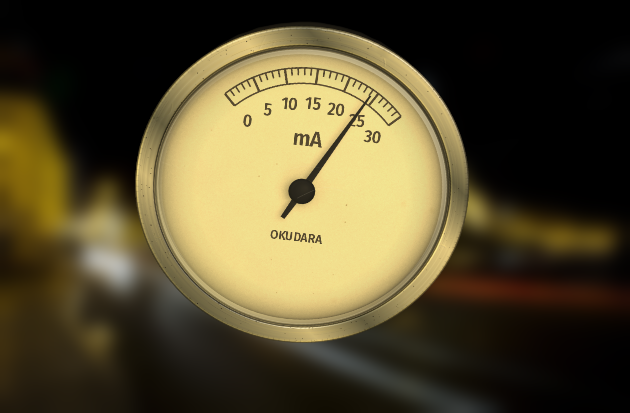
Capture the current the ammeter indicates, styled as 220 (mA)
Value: 24 (mA)
